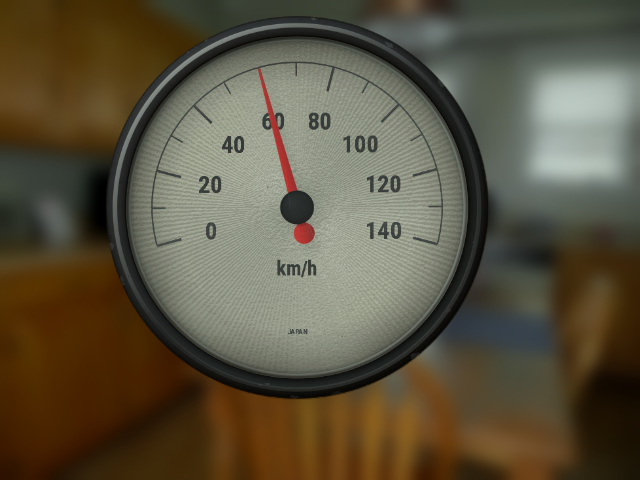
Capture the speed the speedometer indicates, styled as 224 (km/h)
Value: 60 (km/h)
